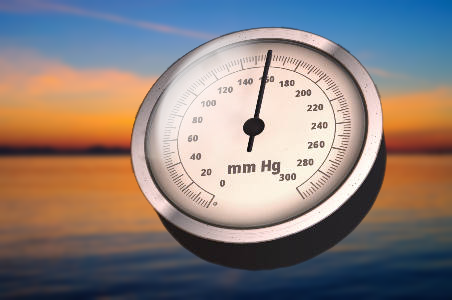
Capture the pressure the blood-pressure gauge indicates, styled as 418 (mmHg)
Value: 160 (mmHg)
